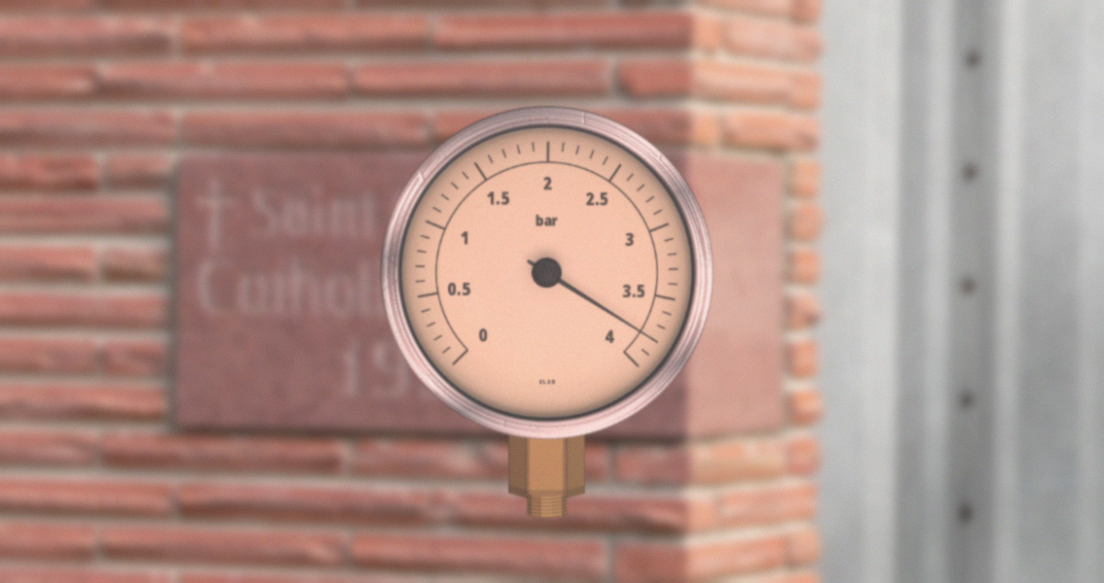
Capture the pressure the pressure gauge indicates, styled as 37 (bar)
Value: 3.8 (bar)
